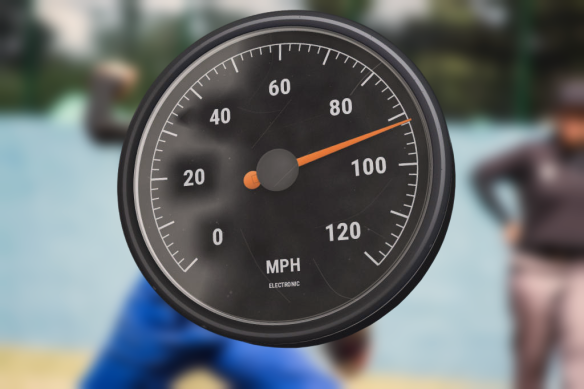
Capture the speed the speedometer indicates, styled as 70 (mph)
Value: 92 (mph)
